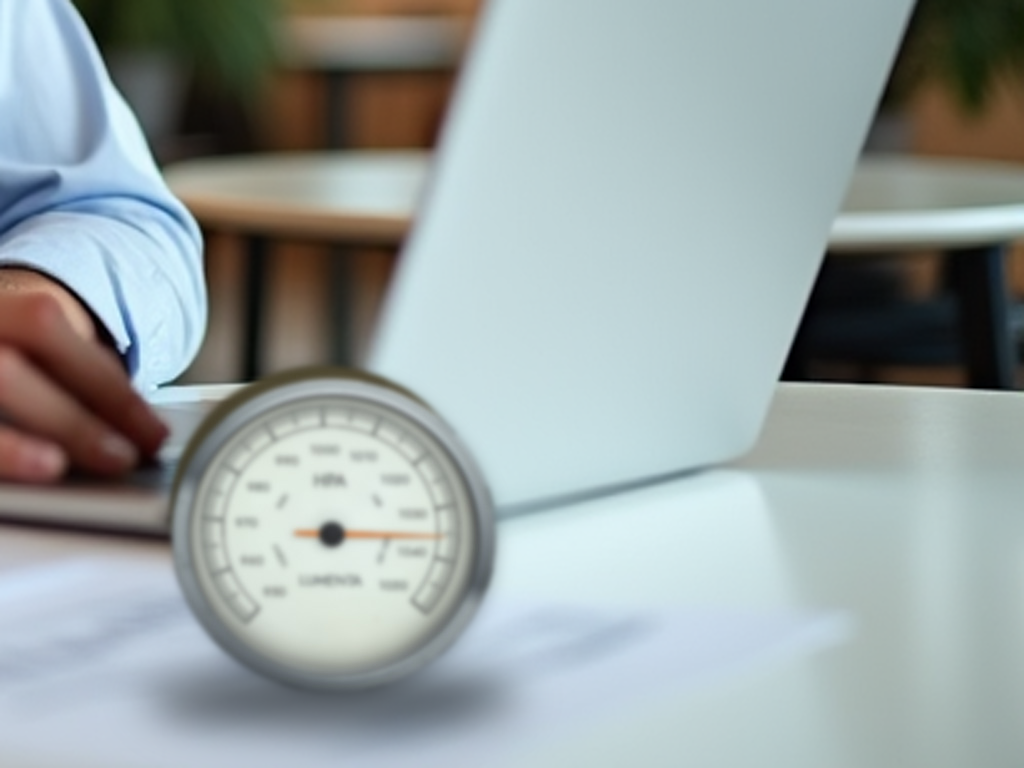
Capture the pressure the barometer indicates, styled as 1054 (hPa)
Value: 1035 (hPa)
